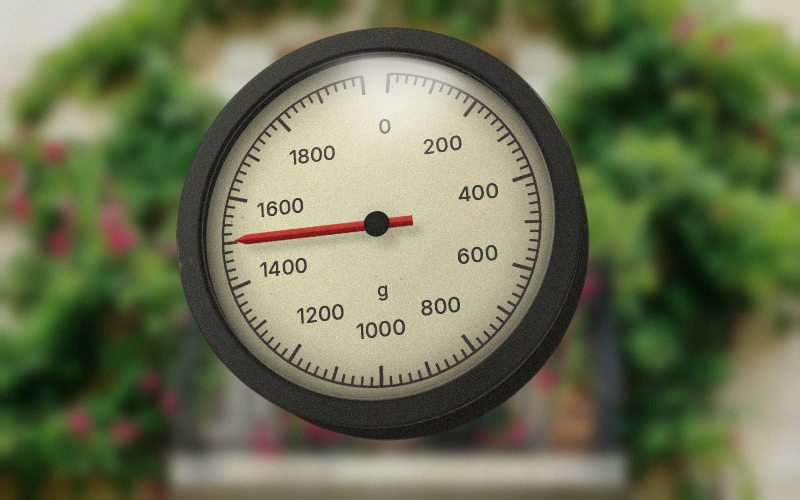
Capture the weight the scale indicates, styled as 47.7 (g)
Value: 1500 (g)
